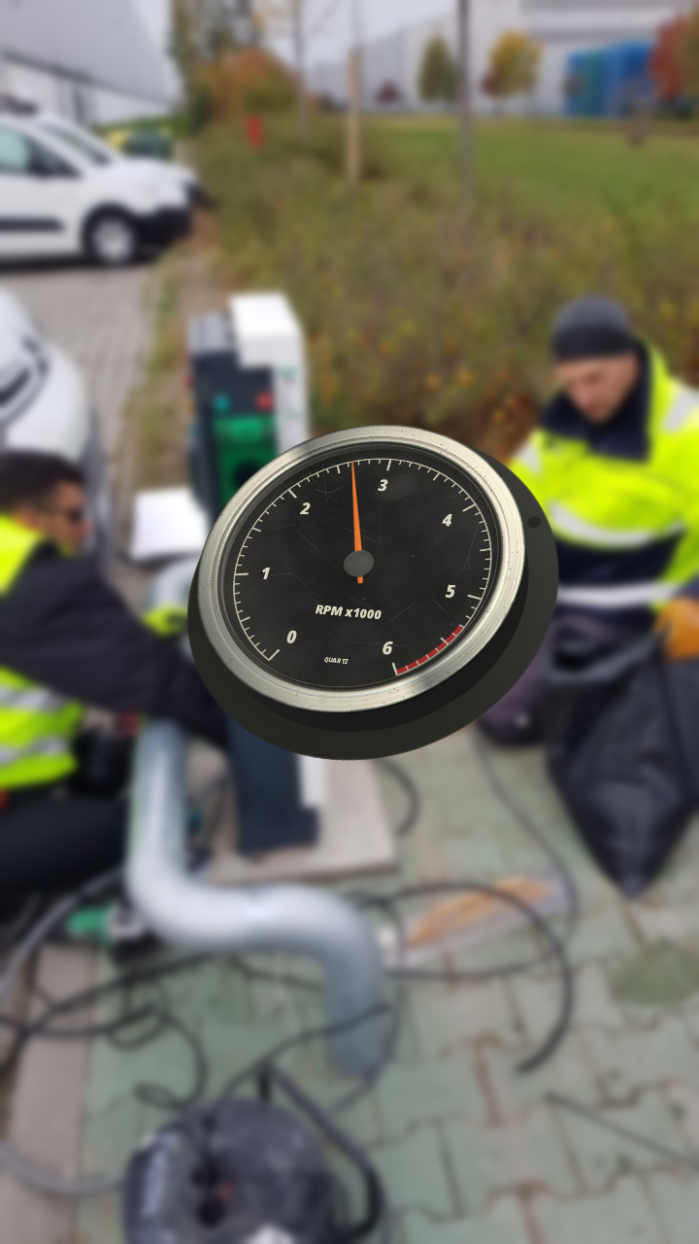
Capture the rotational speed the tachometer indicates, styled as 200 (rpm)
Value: 2650 (rpm)
